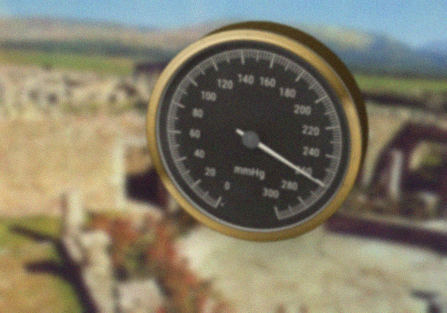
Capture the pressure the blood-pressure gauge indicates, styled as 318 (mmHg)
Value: 260 (mmHg)
